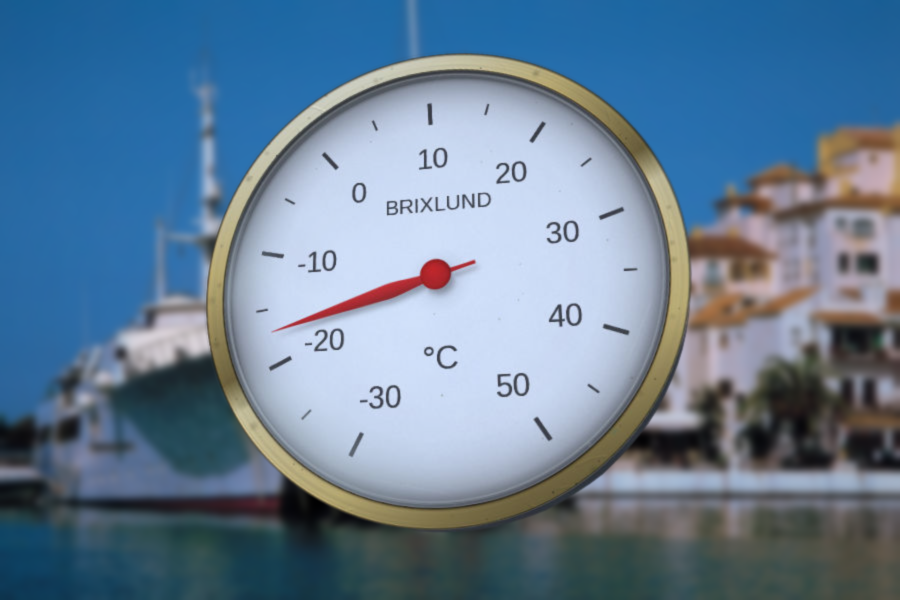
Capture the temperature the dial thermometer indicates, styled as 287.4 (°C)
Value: -17.5 (°C)
